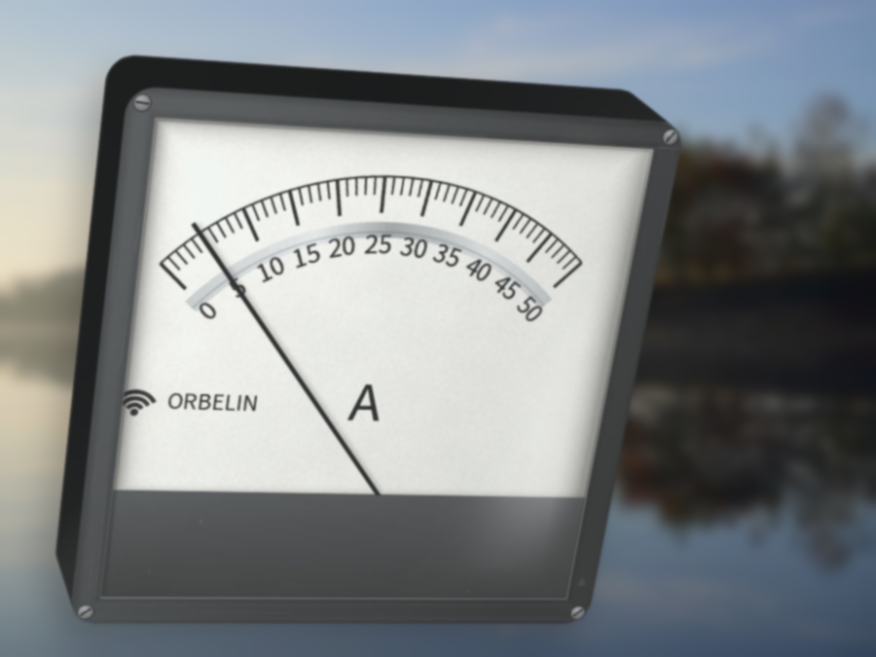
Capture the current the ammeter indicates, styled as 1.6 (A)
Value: 5 (A)
